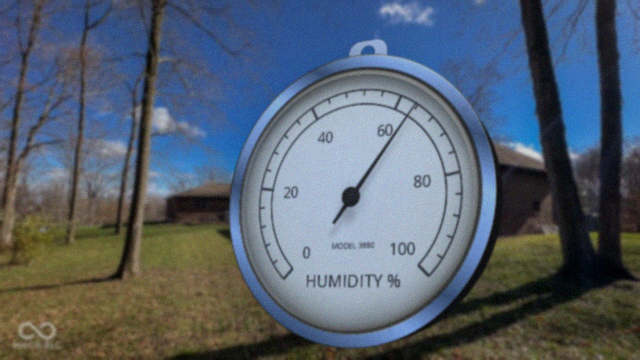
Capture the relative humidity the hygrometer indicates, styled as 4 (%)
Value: 64 (%)
